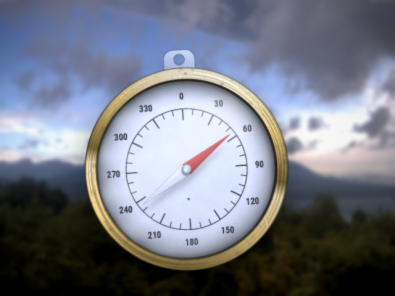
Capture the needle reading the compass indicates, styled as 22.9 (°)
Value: 55 (°)
